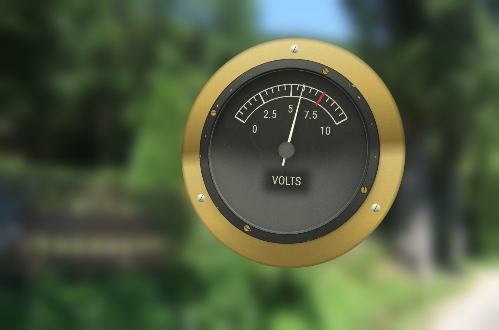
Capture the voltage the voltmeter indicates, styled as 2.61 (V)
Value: 6 (V)
